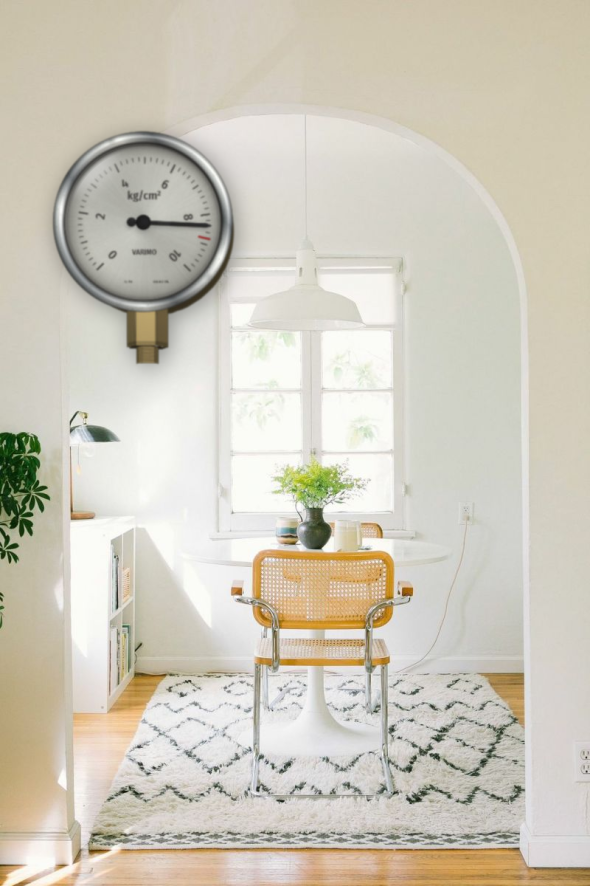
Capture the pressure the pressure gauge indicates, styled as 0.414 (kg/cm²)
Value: 8.4 (kg/cm²)
